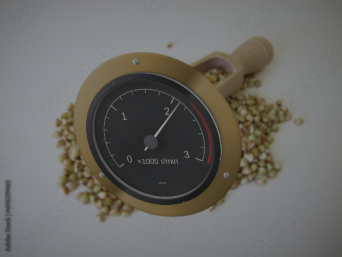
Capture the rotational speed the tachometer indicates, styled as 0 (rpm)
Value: 2100 (rpm)
